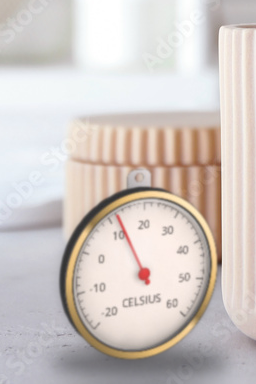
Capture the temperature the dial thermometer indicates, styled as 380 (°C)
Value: 12 (°C)
